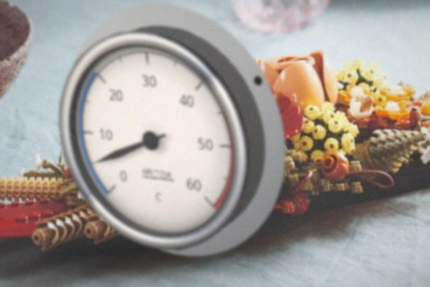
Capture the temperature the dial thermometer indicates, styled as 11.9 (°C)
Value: 5 (°C)
